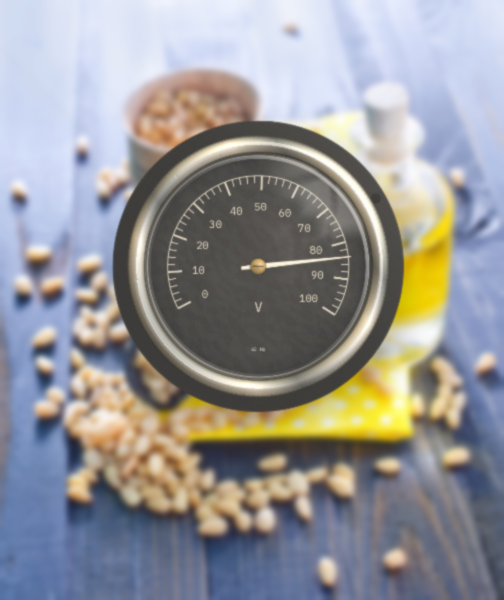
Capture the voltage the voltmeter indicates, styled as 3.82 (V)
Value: 84 (V)
